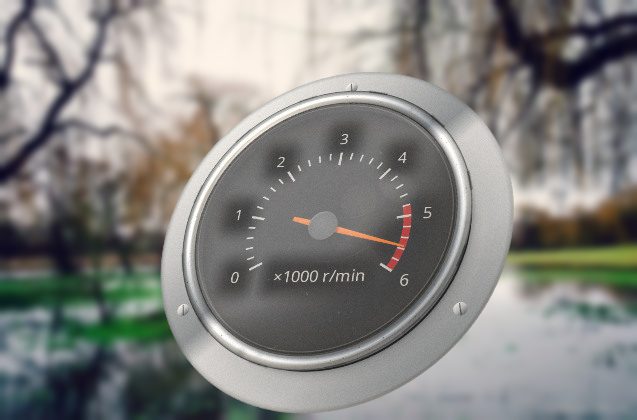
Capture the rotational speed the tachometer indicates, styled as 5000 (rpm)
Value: 5600 (rpm)
